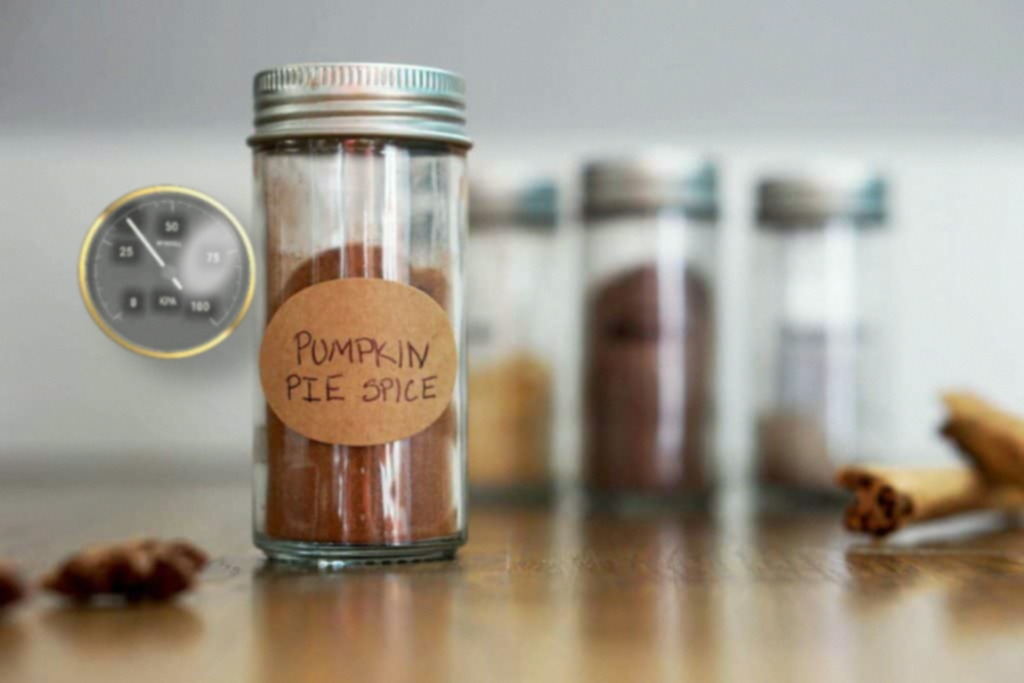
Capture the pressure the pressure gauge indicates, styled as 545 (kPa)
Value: 35 (kPa)
